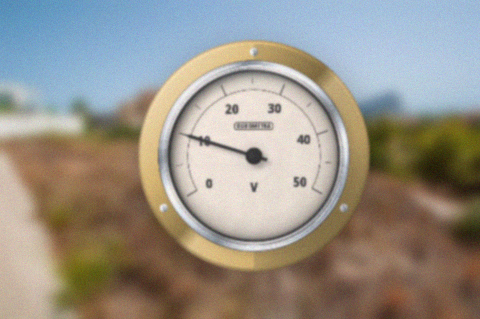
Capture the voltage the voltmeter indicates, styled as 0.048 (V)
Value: 10 (V)
